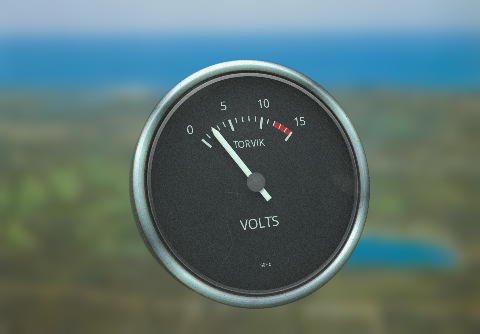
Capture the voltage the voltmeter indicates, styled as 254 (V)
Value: 2 (V)
